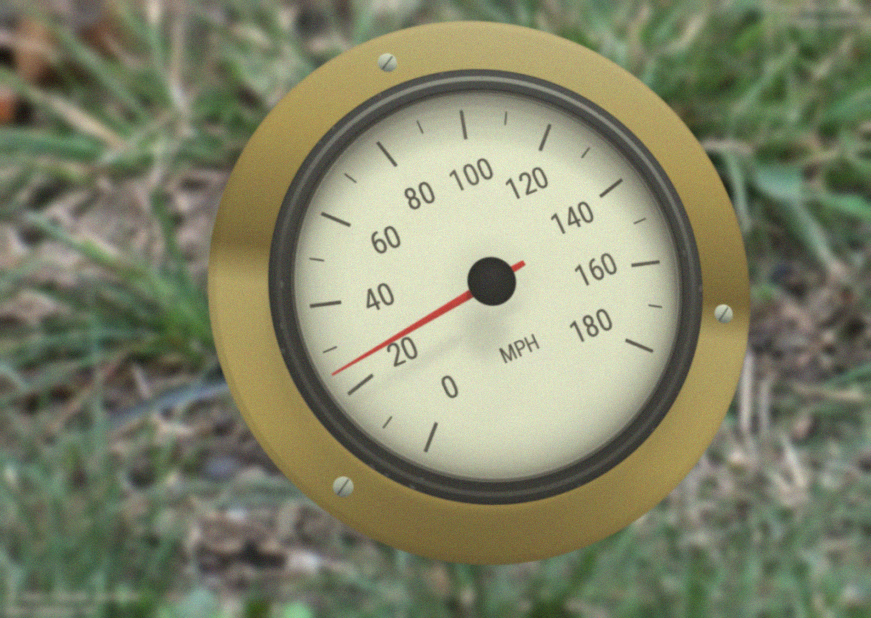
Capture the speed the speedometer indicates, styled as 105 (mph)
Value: 25 (mph)
